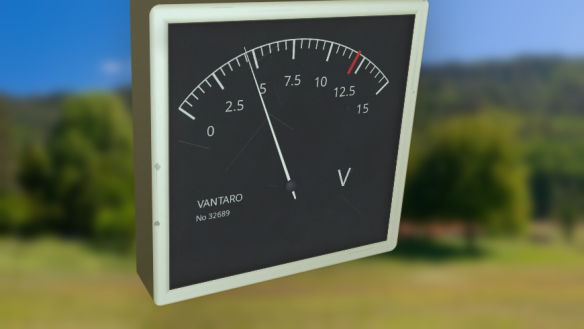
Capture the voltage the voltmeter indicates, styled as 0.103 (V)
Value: 4.5 (V)
